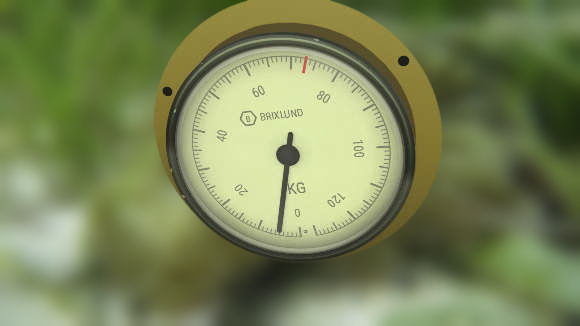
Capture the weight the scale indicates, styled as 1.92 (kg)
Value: 5 (kg)
